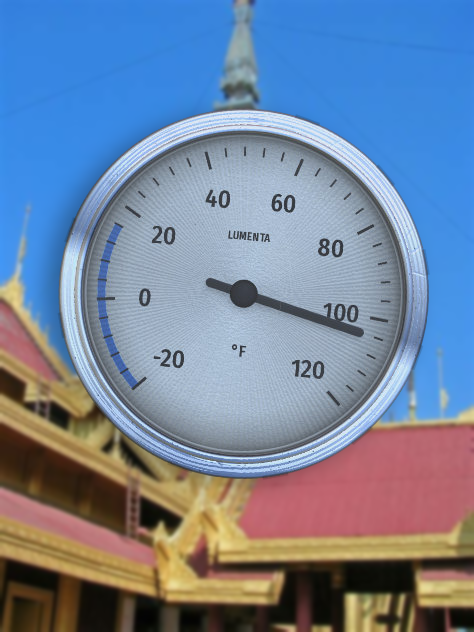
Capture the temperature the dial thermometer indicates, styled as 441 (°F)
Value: 104 (°F)
